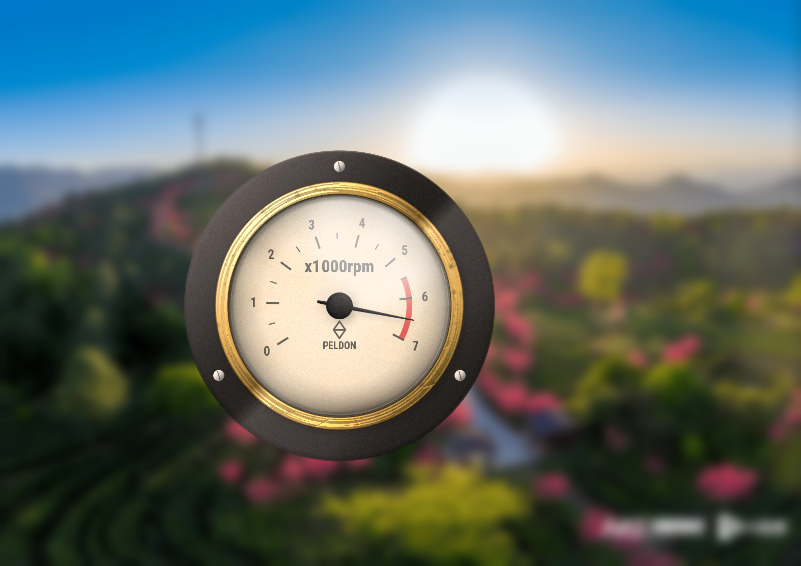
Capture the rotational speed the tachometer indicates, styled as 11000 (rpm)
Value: 6500 (rpm)
